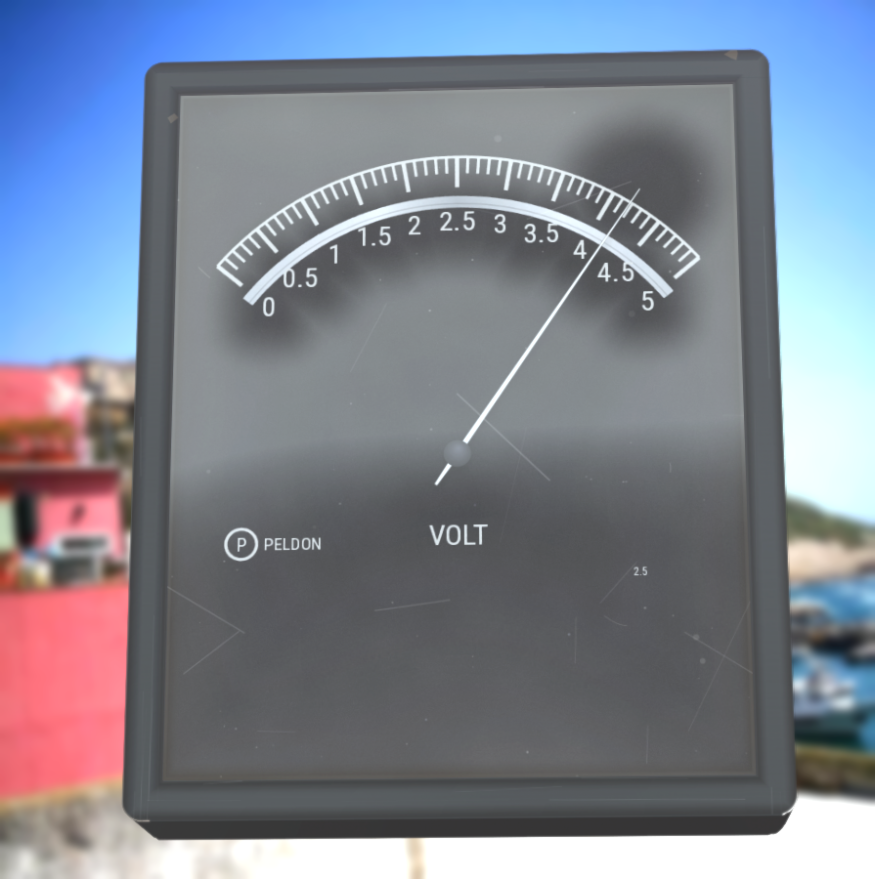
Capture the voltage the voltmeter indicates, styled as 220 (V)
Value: 4.2 (V)
